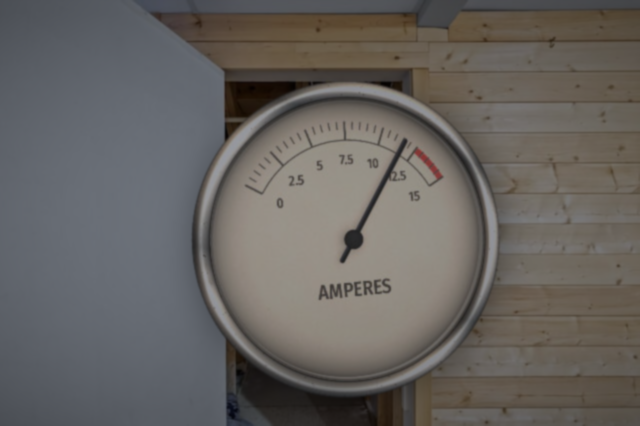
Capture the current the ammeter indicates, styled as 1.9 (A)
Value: 11.5 (A)
